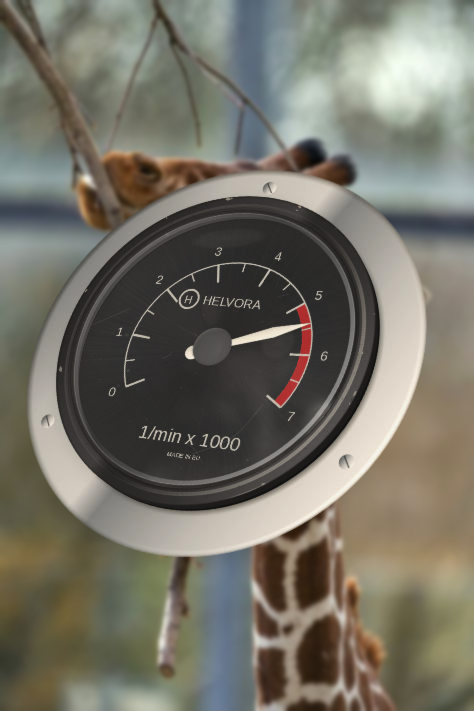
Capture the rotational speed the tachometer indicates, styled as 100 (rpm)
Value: 5500 (rpm)
